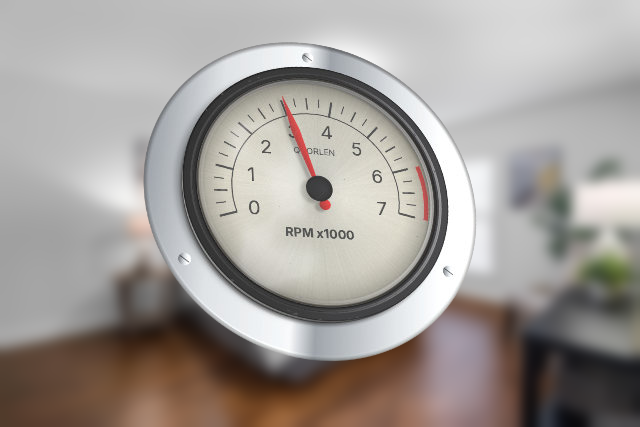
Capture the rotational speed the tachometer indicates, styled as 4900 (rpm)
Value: 3000 (rpm)
